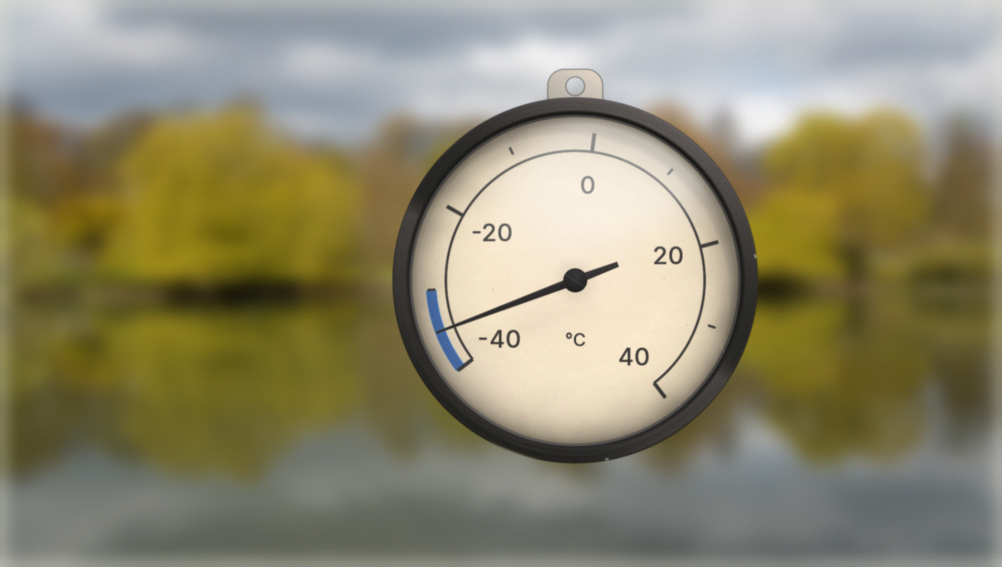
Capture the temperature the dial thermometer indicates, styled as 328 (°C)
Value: -35 (°C)
